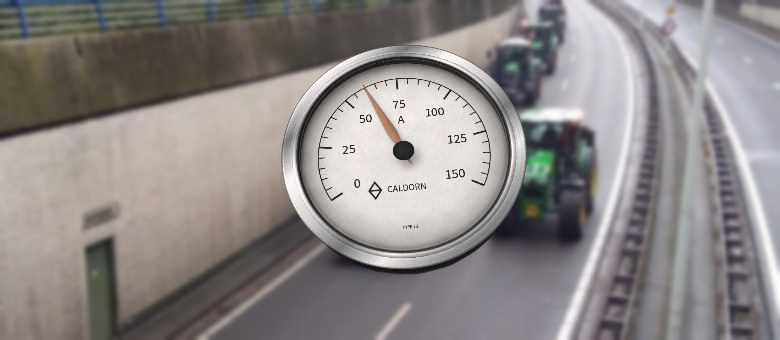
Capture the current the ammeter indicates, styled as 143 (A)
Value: 60 (A)
